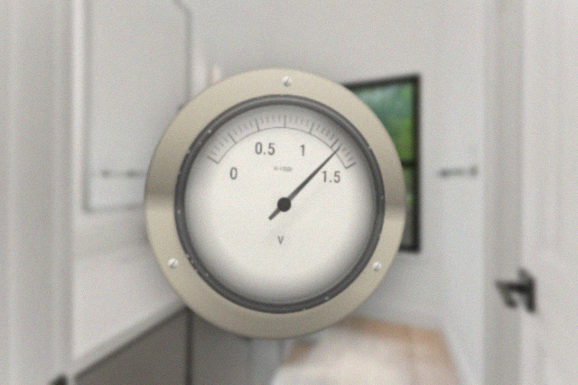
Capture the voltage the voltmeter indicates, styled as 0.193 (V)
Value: 1.3 (V)
